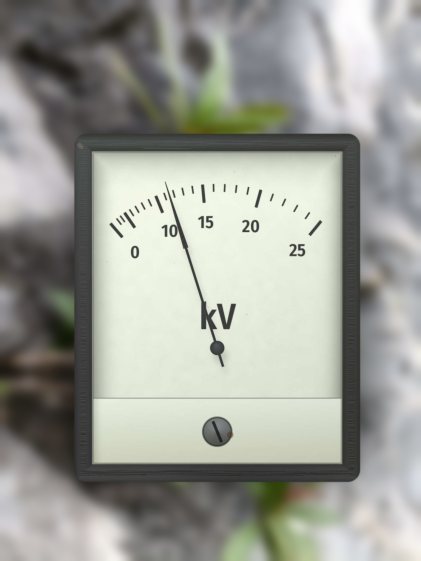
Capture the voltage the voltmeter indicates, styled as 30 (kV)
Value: 11.5 (kV)
